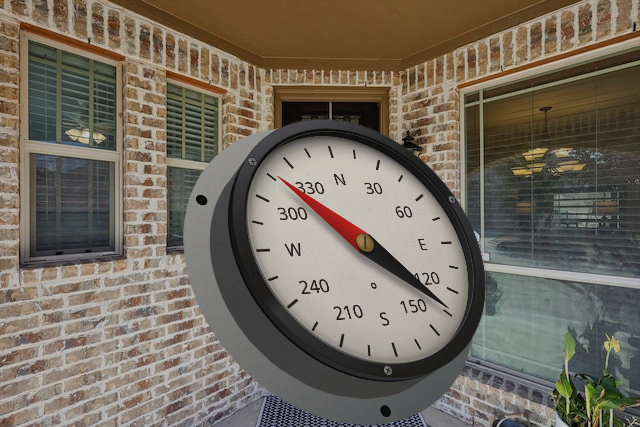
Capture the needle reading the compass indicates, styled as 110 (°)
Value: 315 (°)
